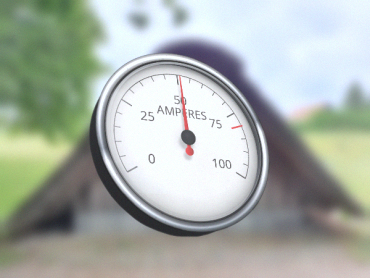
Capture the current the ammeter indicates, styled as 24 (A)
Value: 50 (A)
